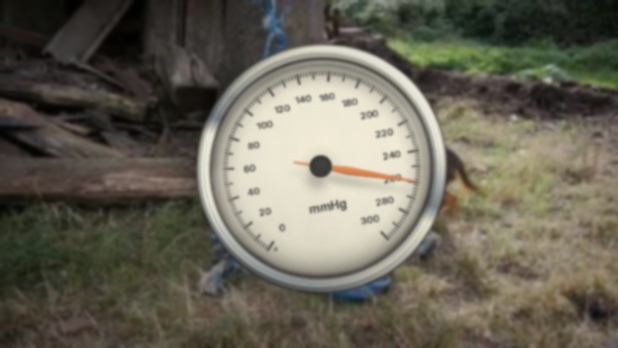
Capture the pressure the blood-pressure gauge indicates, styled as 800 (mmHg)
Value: 260 (mmHg)
